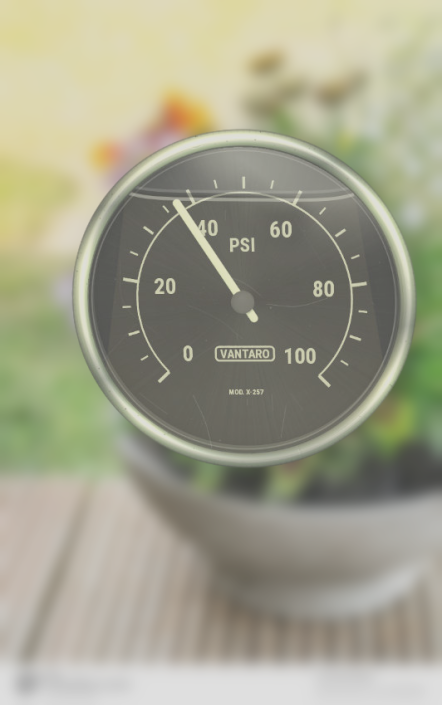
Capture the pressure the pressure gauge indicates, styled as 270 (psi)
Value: 37.5 (psi)
